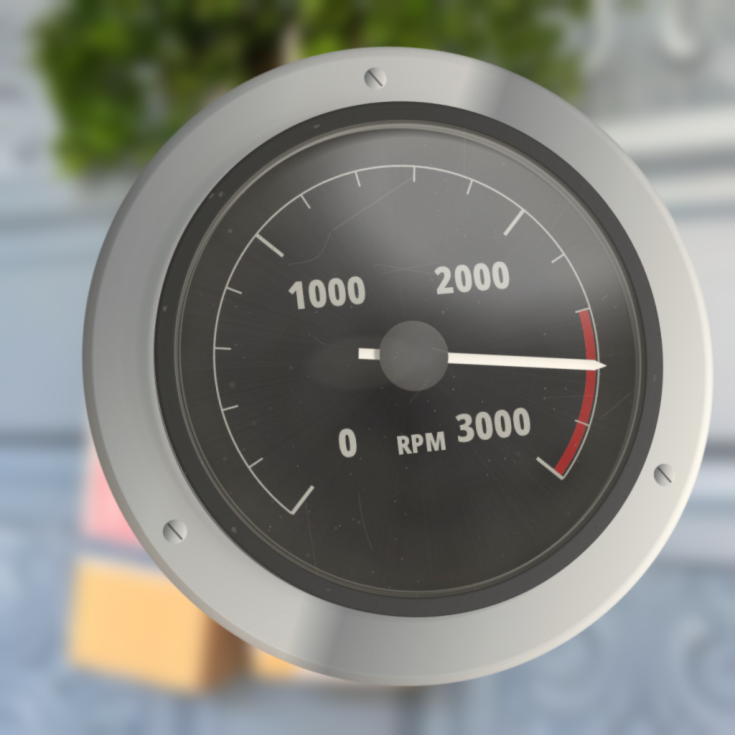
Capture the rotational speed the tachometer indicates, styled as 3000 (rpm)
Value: 2600 (rpm)
